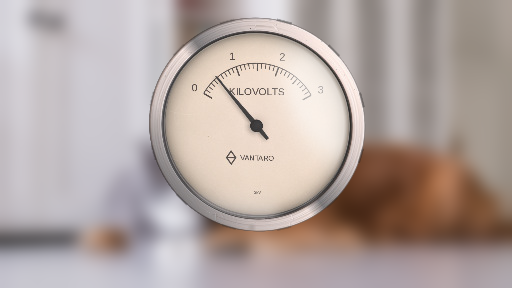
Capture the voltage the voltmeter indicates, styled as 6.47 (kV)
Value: 0.5 (kV)
